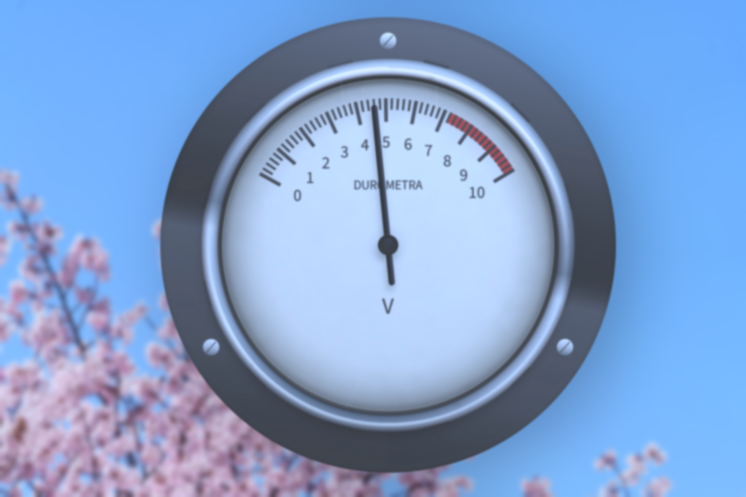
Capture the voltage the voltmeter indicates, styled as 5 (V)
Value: 4.6 (V)
